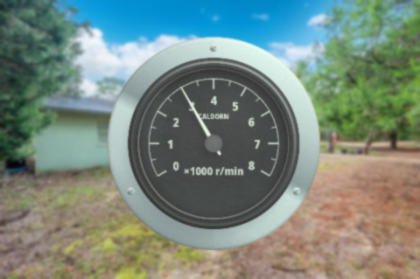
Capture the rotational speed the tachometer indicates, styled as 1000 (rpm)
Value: 3000 (rpm)
